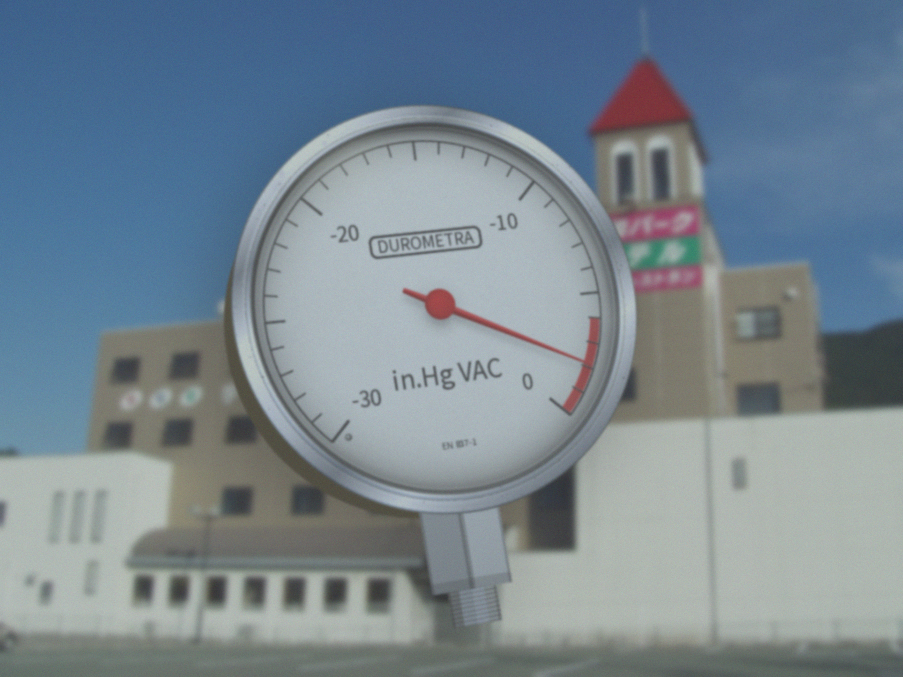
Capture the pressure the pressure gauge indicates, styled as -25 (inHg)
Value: -2 (inHg)
